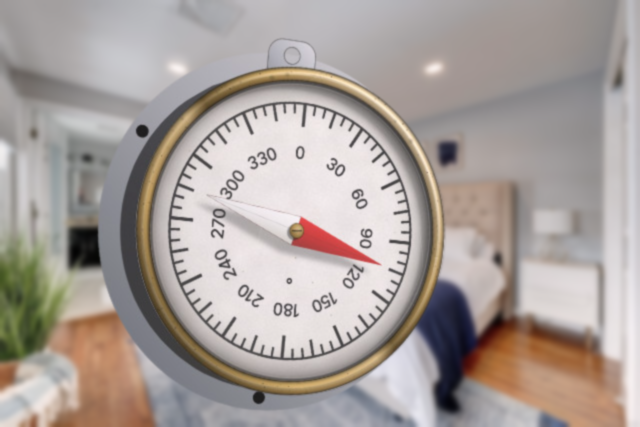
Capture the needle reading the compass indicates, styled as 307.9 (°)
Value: 105 (°)
